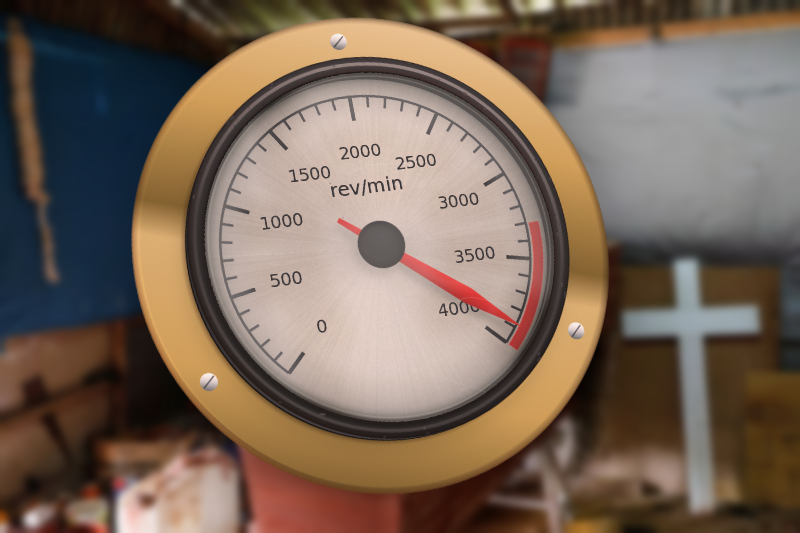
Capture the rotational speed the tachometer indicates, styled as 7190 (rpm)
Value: 3900 (rpm)
